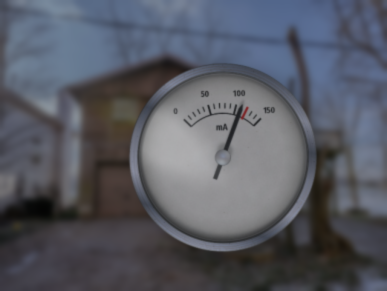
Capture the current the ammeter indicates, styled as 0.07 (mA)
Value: 110 (mA)
